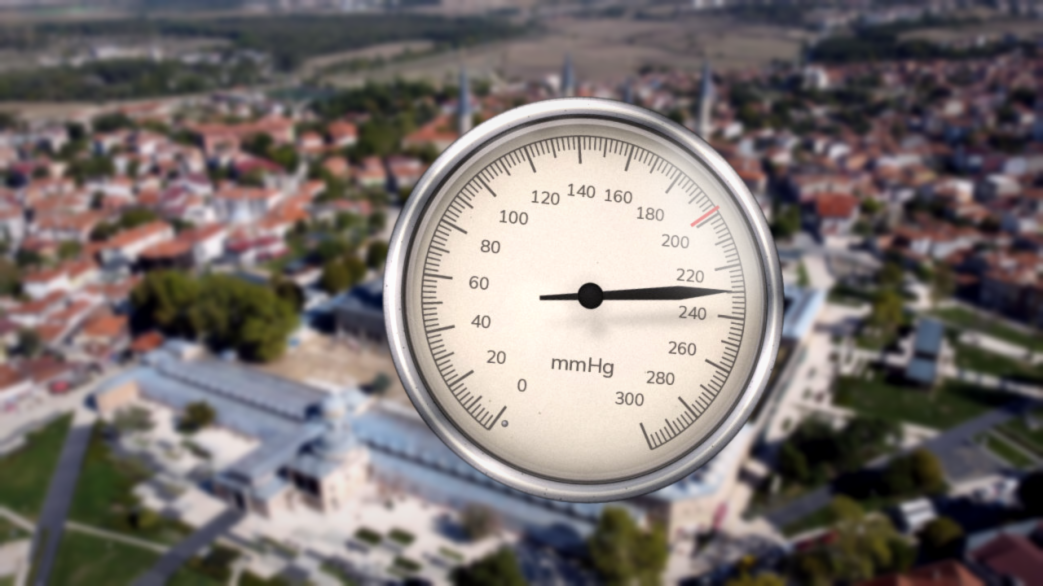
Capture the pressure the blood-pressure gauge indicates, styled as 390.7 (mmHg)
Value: 230 (mmHg)
